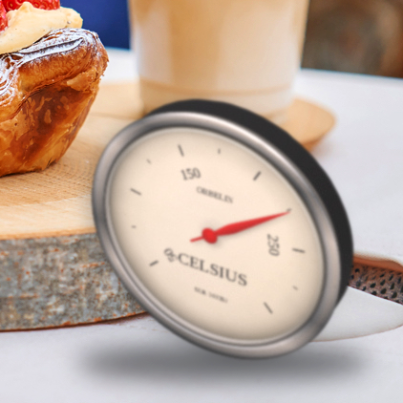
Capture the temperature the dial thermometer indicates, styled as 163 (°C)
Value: 225 (°C)
